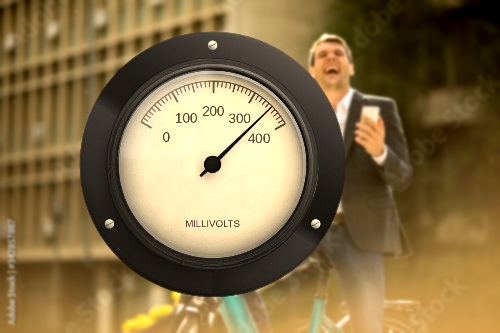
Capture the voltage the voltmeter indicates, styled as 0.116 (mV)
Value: 350 (mV)
